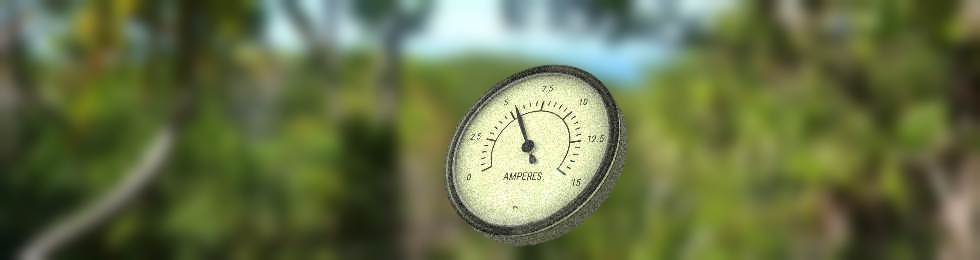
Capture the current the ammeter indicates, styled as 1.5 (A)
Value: 5.5 (A)
